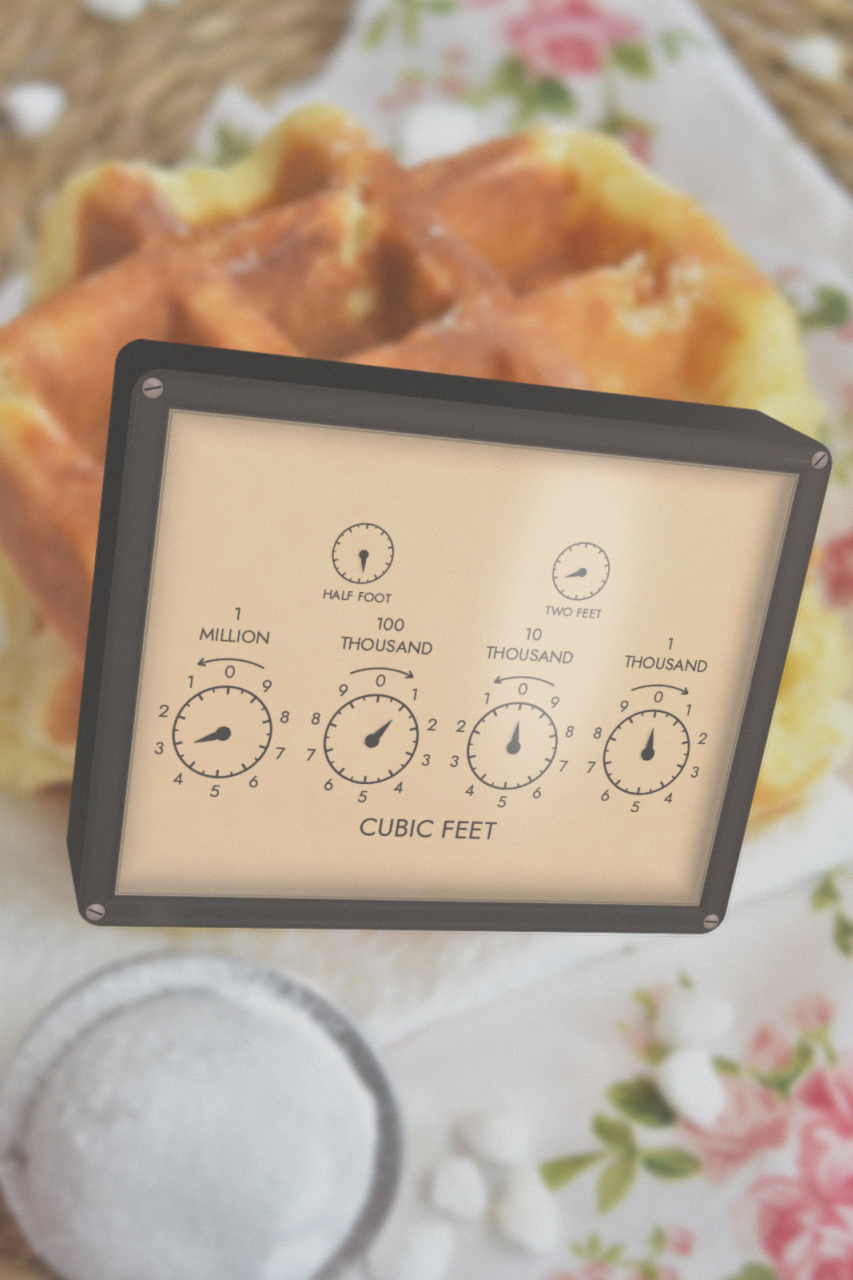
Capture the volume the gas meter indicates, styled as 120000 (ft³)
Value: 310000 (ft³)
